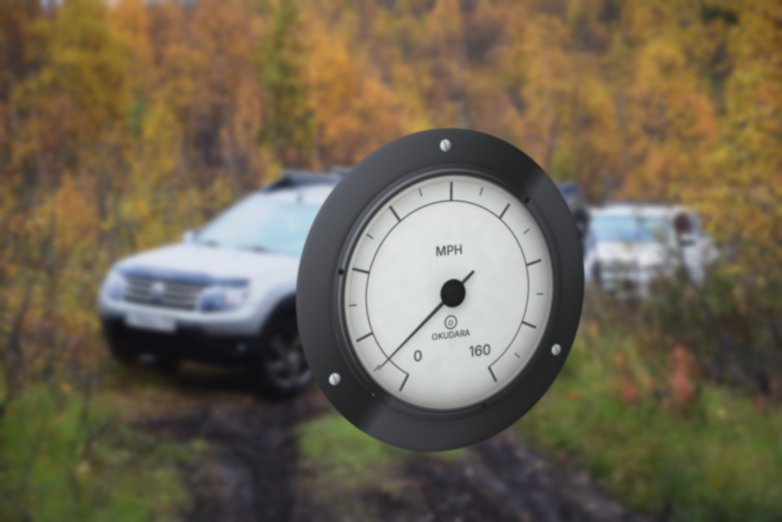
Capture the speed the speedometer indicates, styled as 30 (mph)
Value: 10 (mph)
